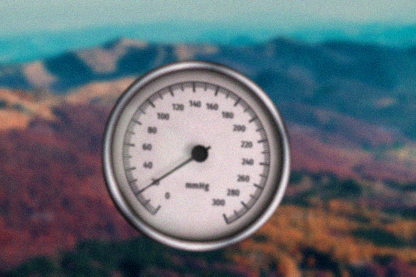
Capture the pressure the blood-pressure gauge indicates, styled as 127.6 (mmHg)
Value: 20 (mmHg)
